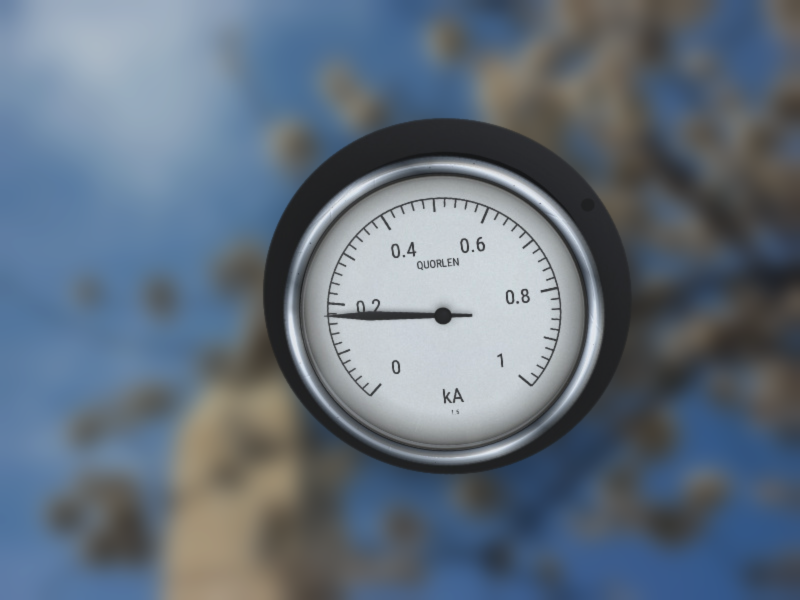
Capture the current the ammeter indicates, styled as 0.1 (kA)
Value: 0.18 (kA)
